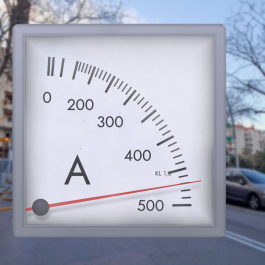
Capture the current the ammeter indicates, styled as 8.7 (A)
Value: 470 (A)
